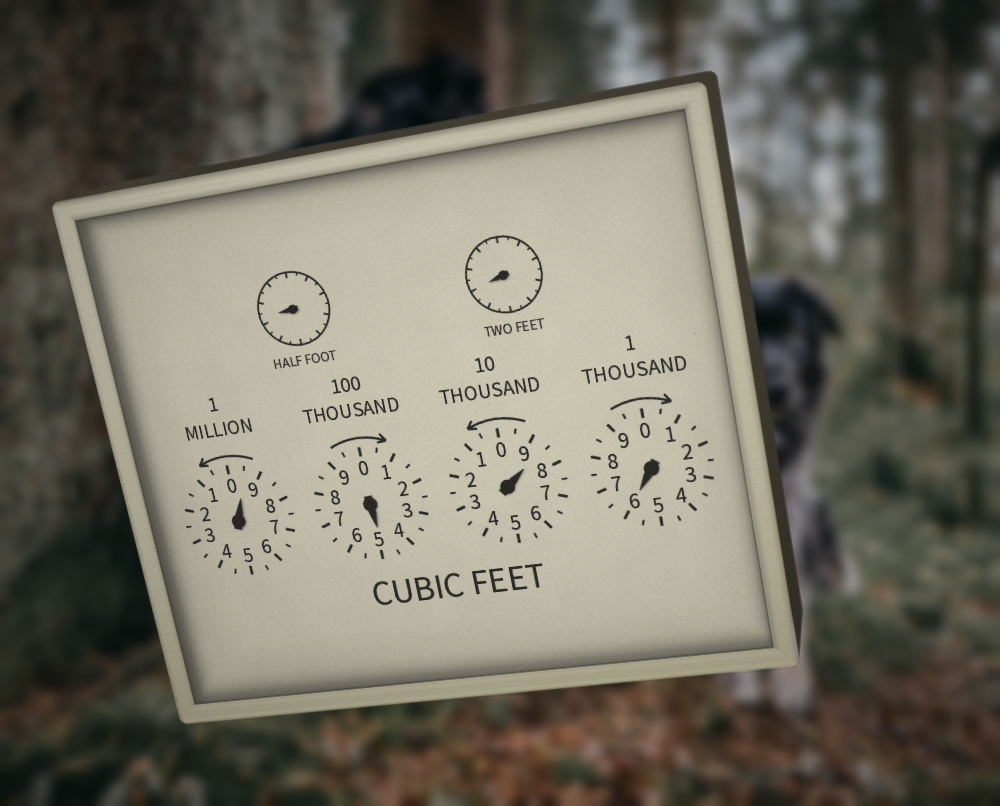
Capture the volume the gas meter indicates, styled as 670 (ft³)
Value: 948600 (ft³)
